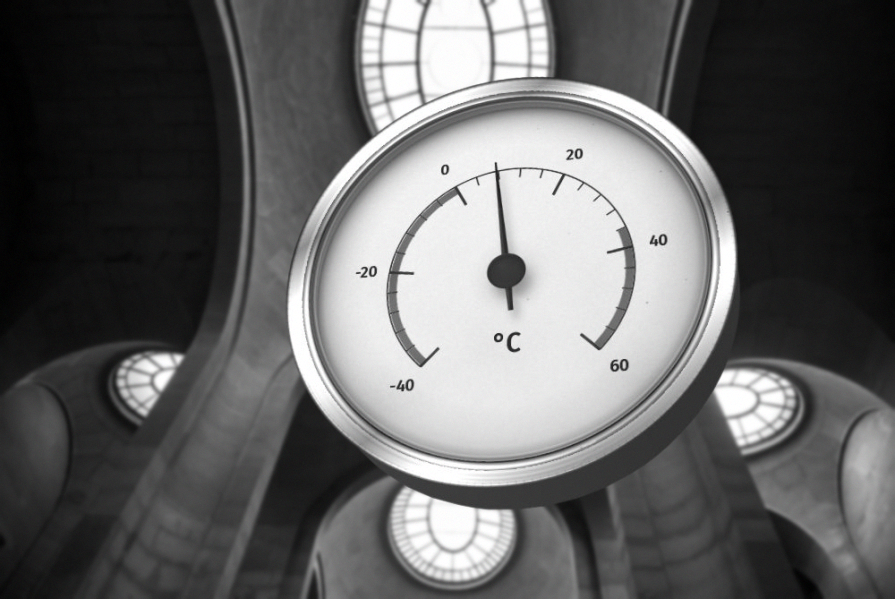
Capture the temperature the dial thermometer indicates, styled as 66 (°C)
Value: 8 (°C)
